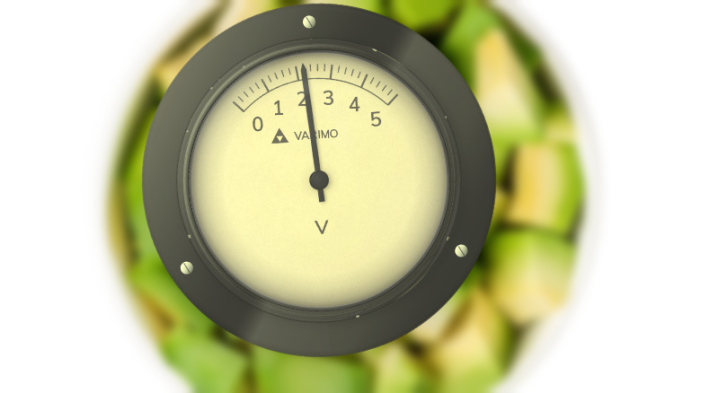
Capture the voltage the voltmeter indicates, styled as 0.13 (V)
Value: 2.2 (V)
